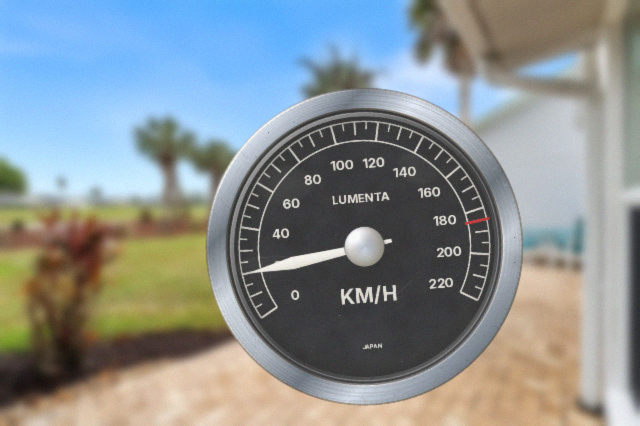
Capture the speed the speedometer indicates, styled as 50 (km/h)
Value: 20 (km/h)
